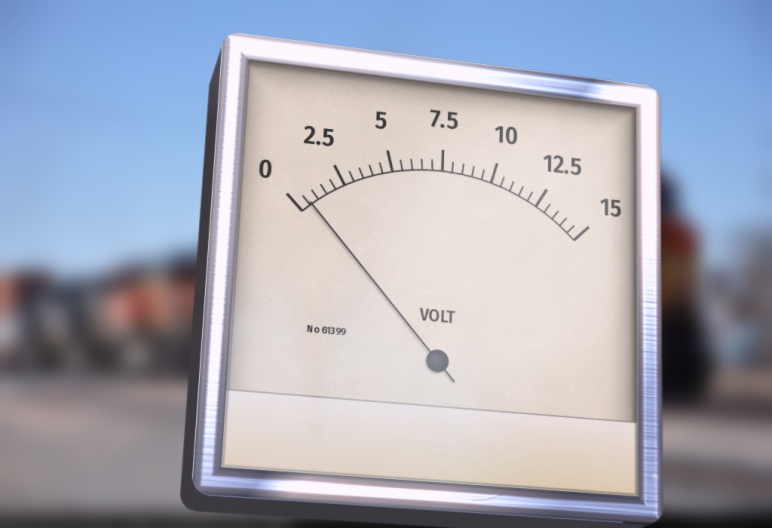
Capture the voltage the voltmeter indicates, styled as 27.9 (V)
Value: 0.5 (V)
